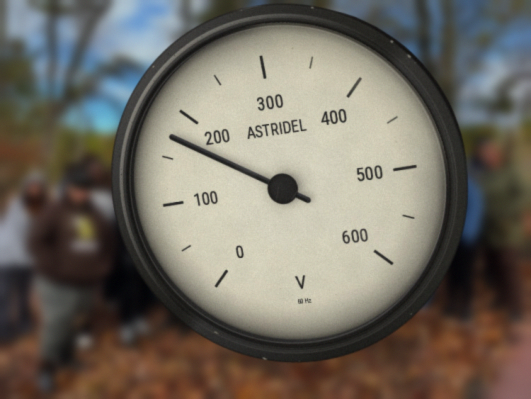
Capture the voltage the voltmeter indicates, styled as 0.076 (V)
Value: 175 (V)
